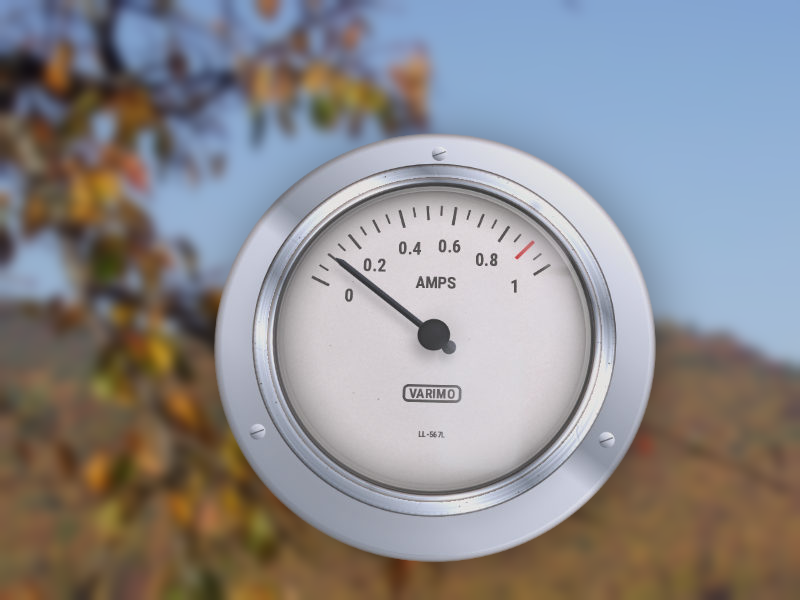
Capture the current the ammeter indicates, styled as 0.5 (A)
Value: 0.1 (A)
